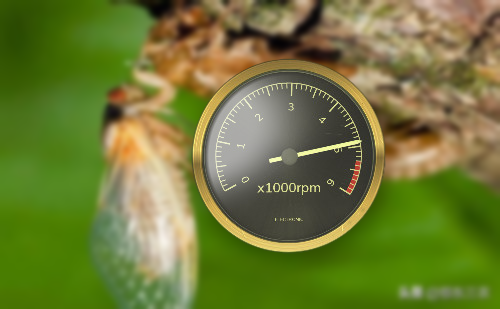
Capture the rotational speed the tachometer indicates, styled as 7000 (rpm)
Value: 4900 (rpm)
